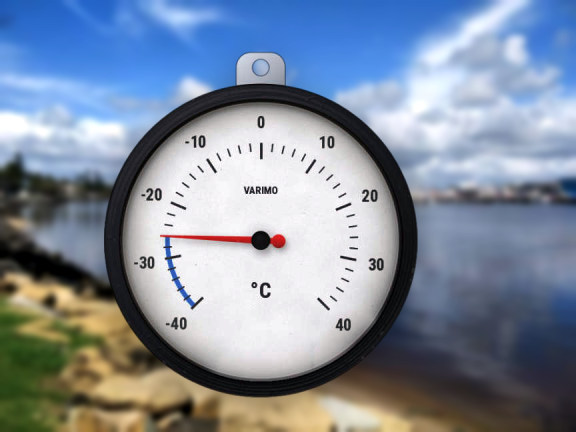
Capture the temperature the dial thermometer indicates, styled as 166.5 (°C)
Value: -26 (°C)
